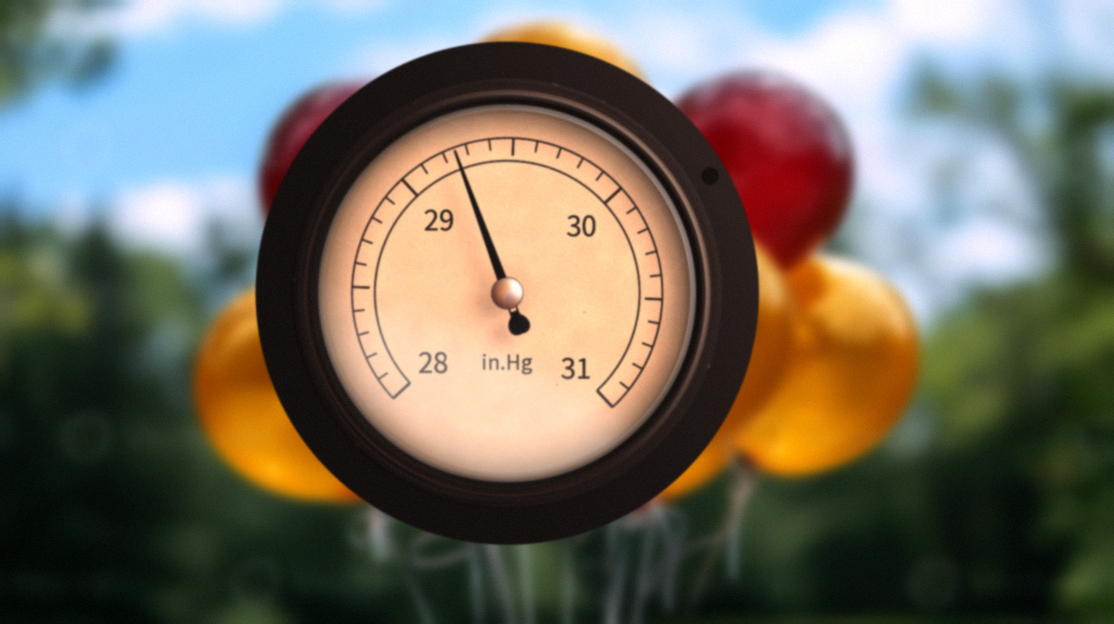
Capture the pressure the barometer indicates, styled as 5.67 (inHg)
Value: 29.25 (inHg)
